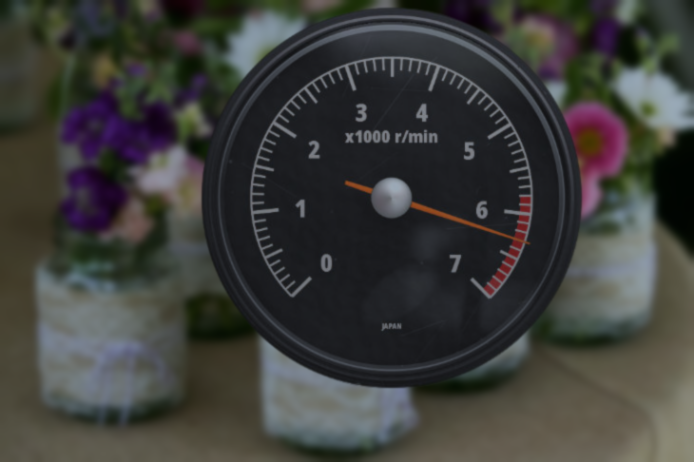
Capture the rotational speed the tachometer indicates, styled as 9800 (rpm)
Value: 6300 (rpm)
